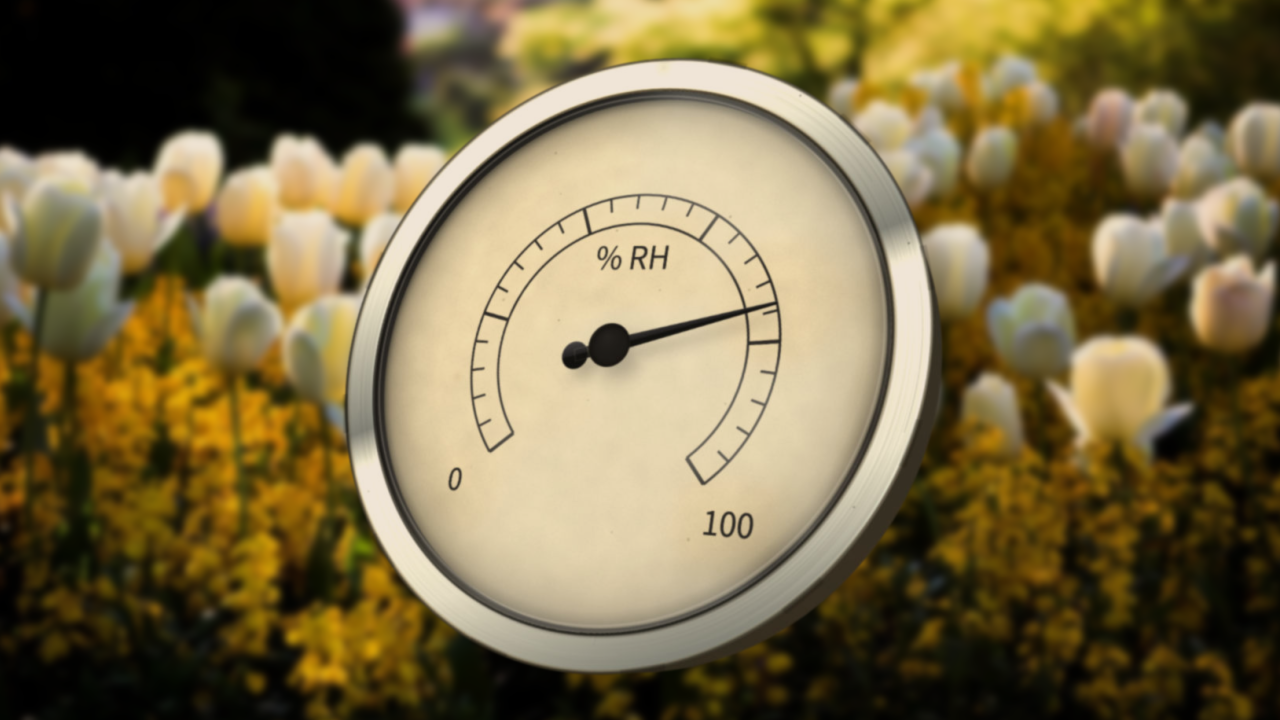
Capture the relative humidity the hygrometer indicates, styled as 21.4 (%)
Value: 76 (%)
